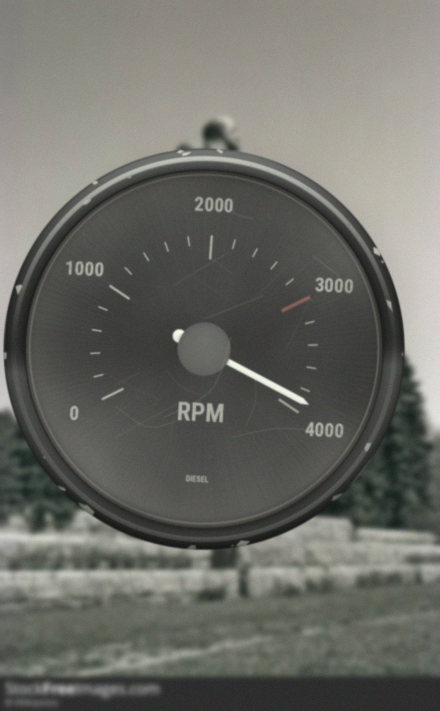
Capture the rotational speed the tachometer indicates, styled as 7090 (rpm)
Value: 3900 (rpm)
